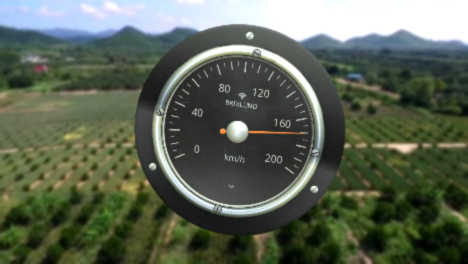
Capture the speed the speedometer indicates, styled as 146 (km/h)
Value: 170 (km/h)
